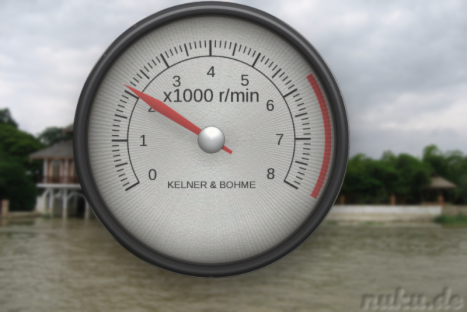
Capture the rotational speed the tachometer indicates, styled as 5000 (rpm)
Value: 2100 (rpm)
